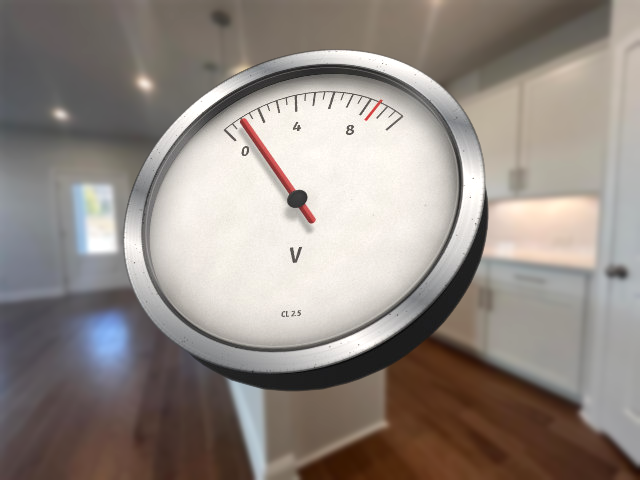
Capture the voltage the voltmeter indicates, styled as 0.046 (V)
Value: 1 (V)
